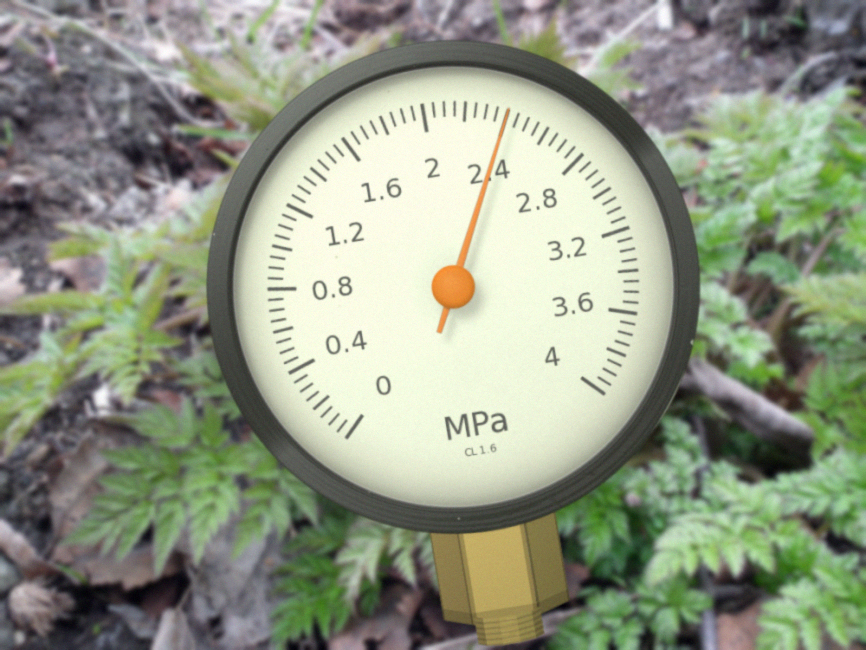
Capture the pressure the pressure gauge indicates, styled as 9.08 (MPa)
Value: 2.4 (MPa)
